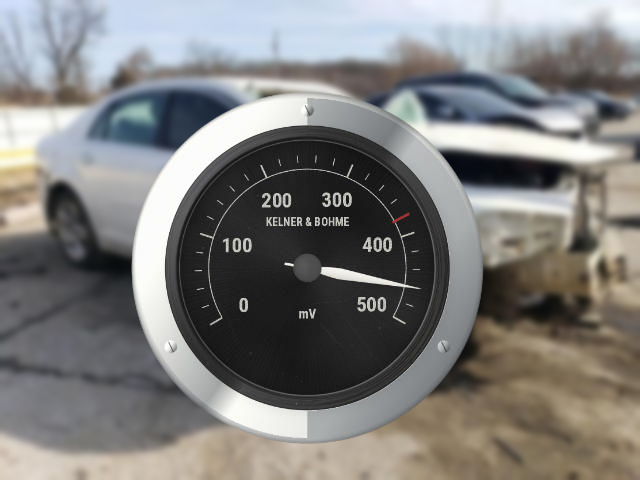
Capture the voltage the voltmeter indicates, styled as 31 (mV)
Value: 460 (mV)
